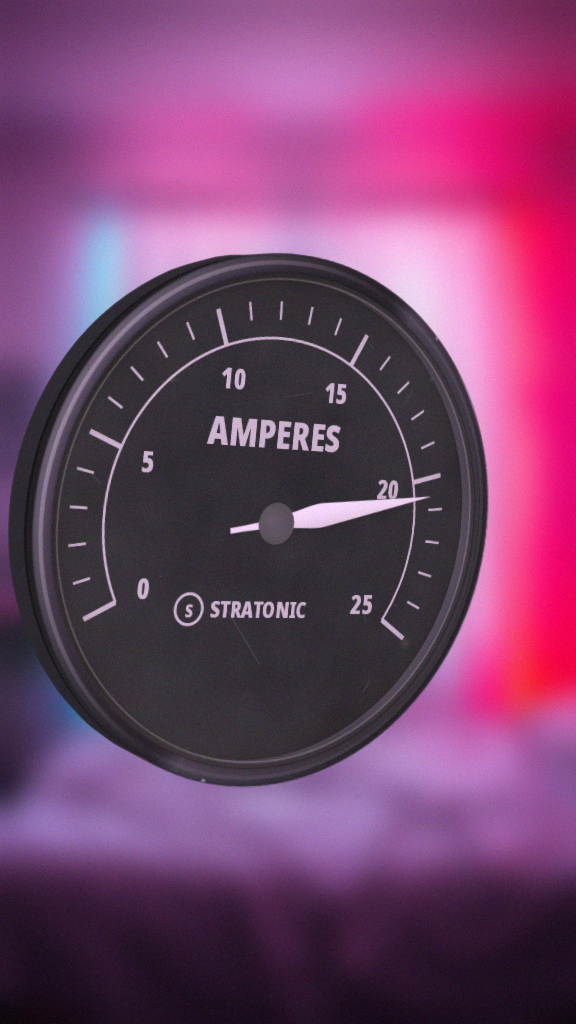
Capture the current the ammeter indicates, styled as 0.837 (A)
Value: 20.5 (A)
